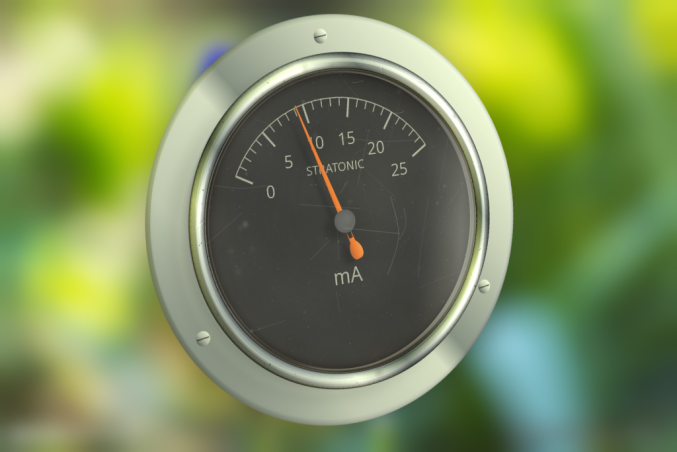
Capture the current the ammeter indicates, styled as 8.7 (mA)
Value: 9 (mA)
